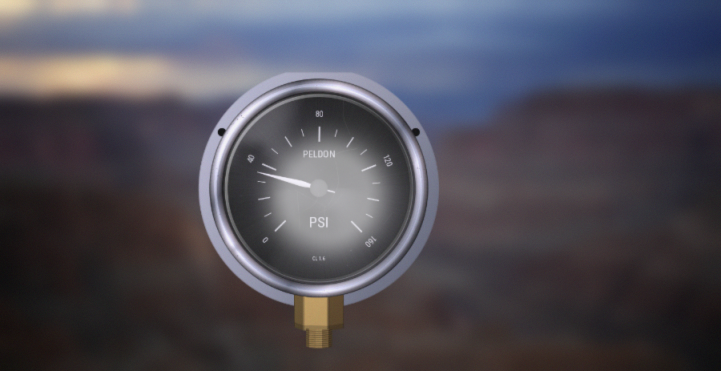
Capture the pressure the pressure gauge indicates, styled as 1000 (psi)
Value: 35 (psi)
